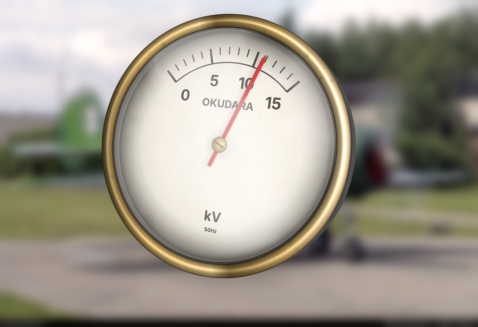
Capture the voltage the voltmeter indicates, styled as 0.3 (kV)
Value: 11 (kV)
